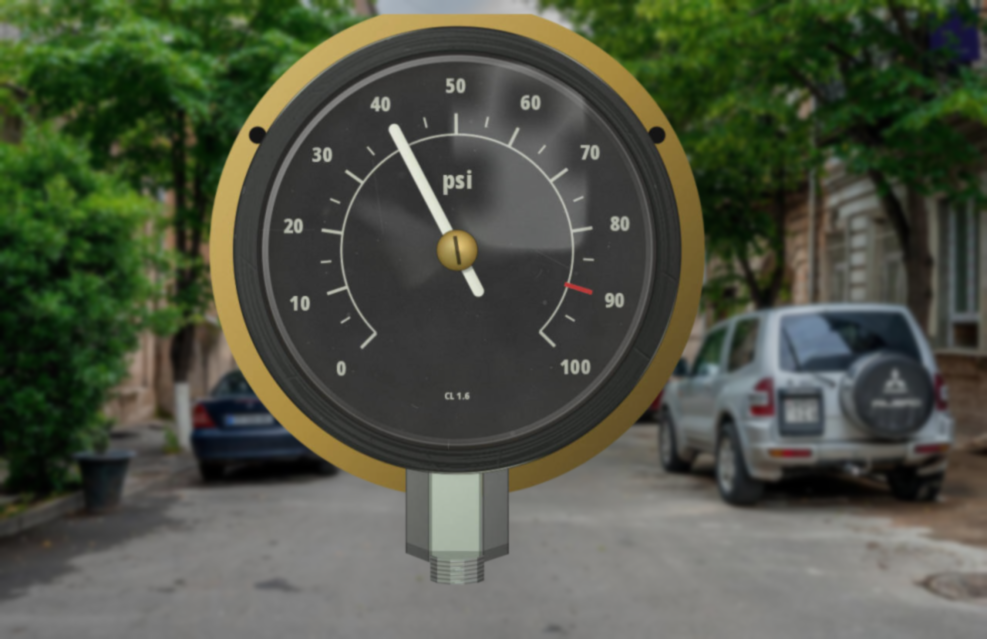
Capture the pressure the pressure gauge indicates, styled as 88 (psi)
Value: 40 (psi)
